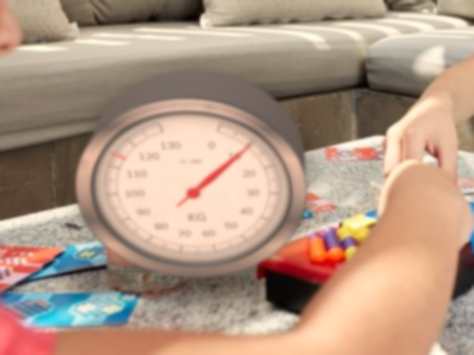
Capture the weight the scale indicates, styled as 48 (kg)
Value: 10 (kg)
